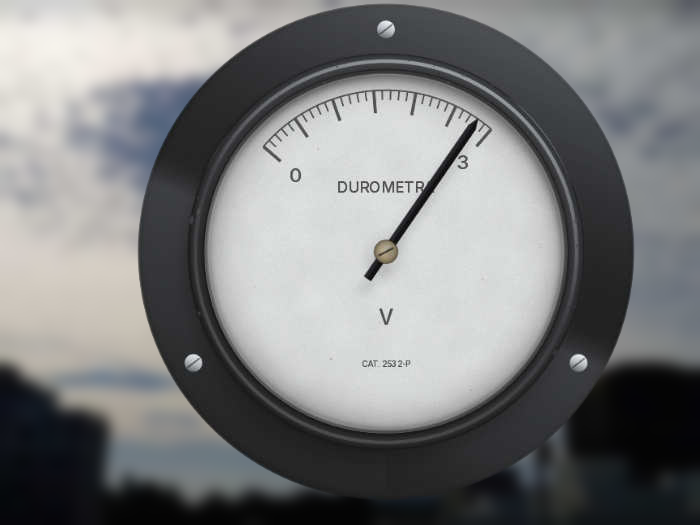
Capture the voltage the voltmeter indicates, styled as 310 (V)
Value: 2.8 (V)
